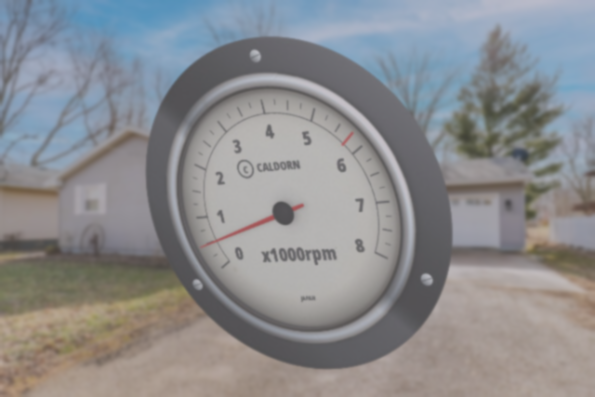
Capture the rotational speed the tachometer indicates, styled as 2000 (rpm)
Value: 500 (rpm)
